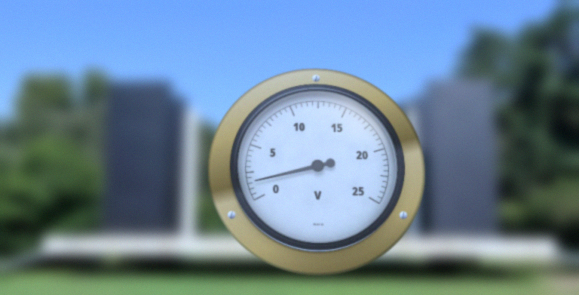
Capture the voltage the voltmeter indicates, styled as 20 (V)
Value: 1.5 (V)
